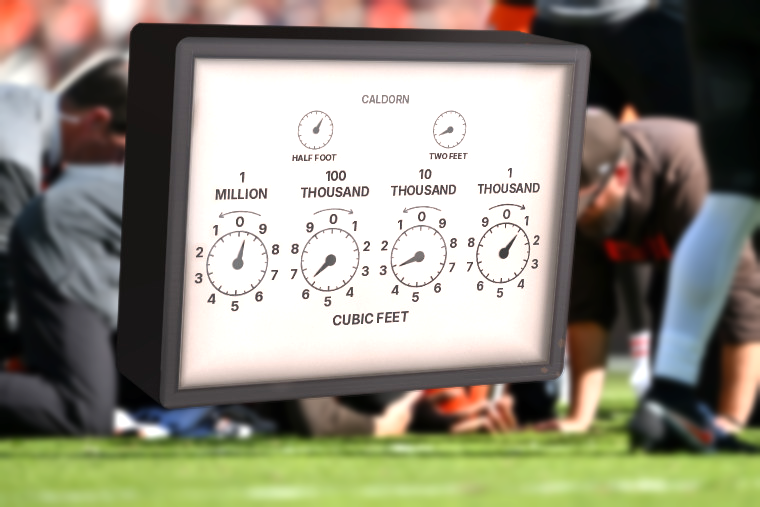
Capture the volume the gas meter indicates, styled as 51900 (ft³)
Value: 963100 (ft³)
